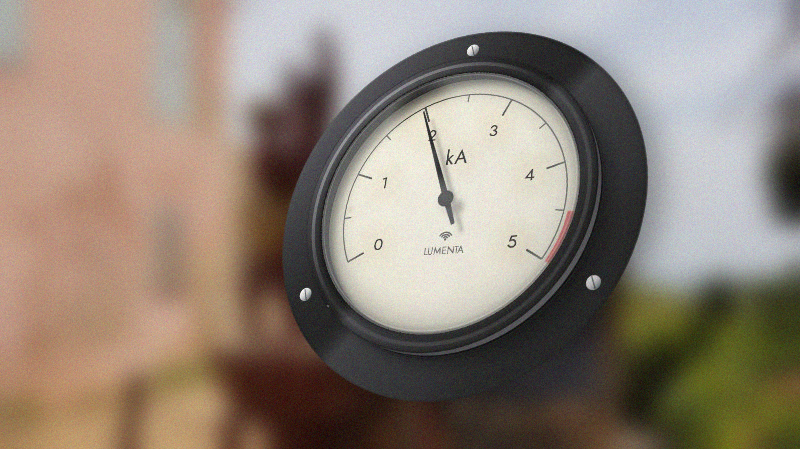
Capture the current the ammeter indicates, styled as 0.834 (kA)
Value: 2 (kA)
